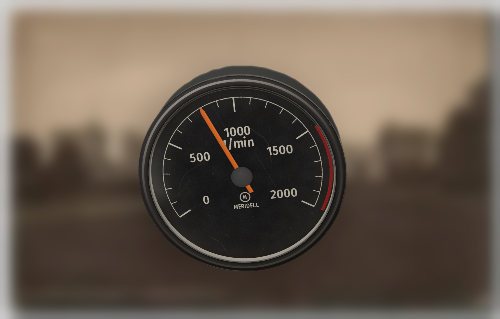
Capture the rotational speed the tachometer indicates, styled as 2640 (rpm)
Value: 800 (rpm)
